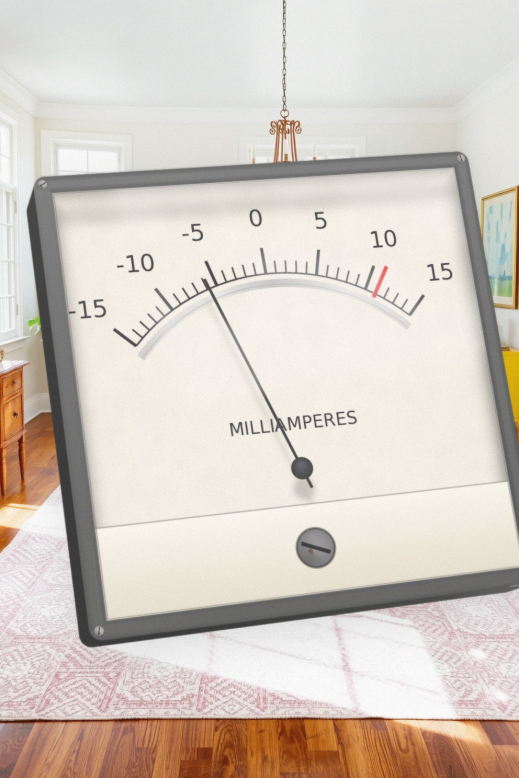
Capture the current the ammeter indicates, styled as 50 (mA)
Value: -6 (mA)
